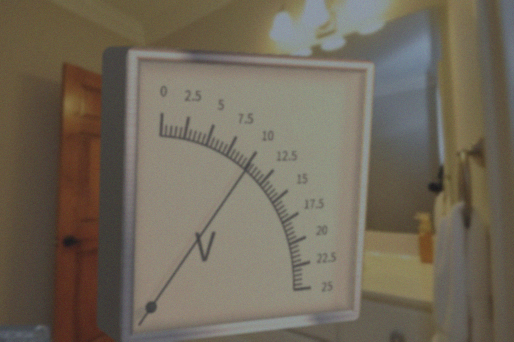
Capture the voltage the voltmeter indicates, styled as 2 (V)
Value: 10 (V)
